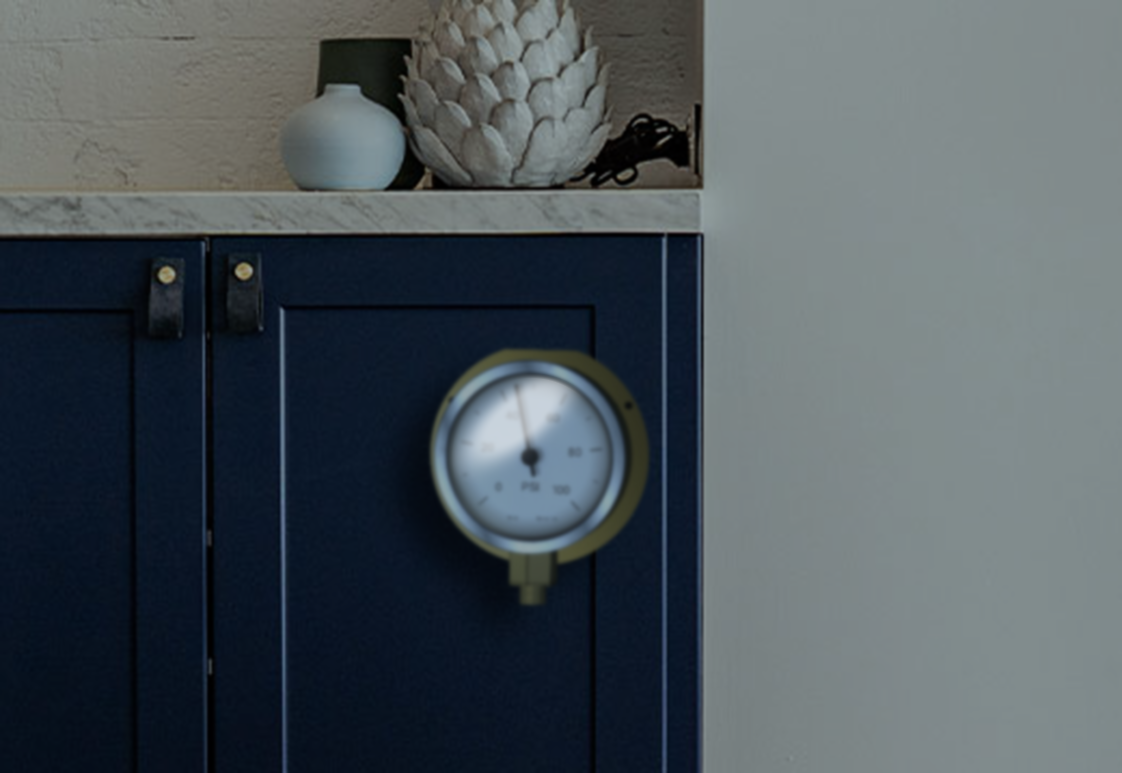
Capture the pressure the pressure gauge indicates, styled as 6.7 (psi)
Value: 45 (psi)
